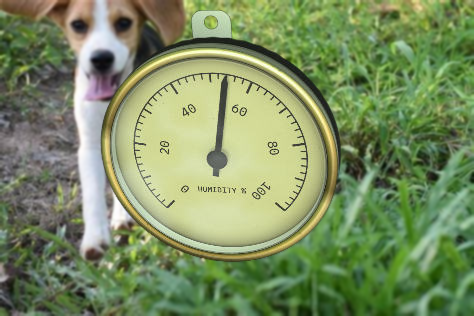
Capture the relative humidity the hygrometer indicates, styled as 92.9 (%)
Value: 54 (%)
